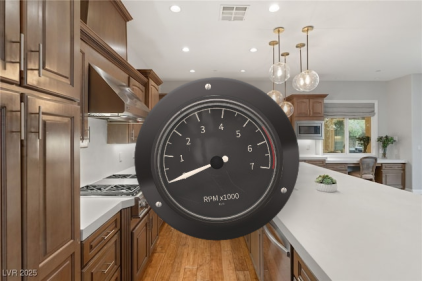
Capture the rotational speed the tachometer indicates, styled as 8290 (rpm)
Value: 0 (rpm)
